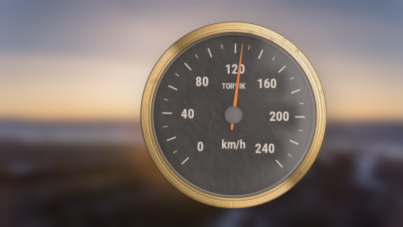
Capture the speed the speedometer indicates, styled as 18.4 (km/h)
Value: 125 (km/h)
